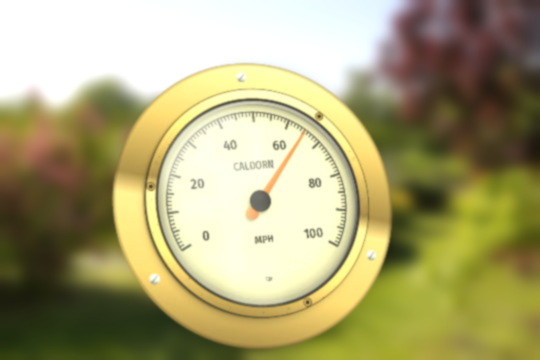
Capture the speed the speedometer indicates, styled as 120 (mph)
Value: 65 (mph)
